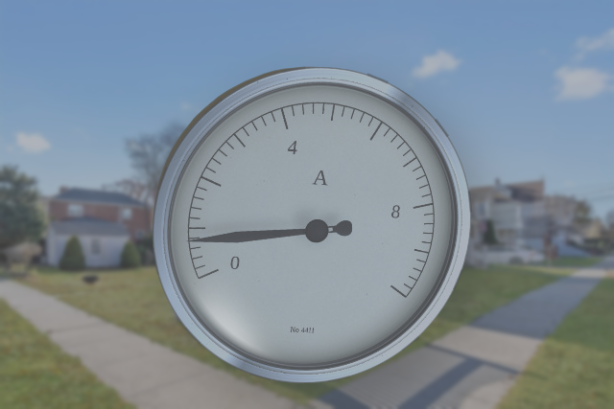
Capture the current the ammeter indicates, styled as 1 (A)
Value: 0.8 (A)
